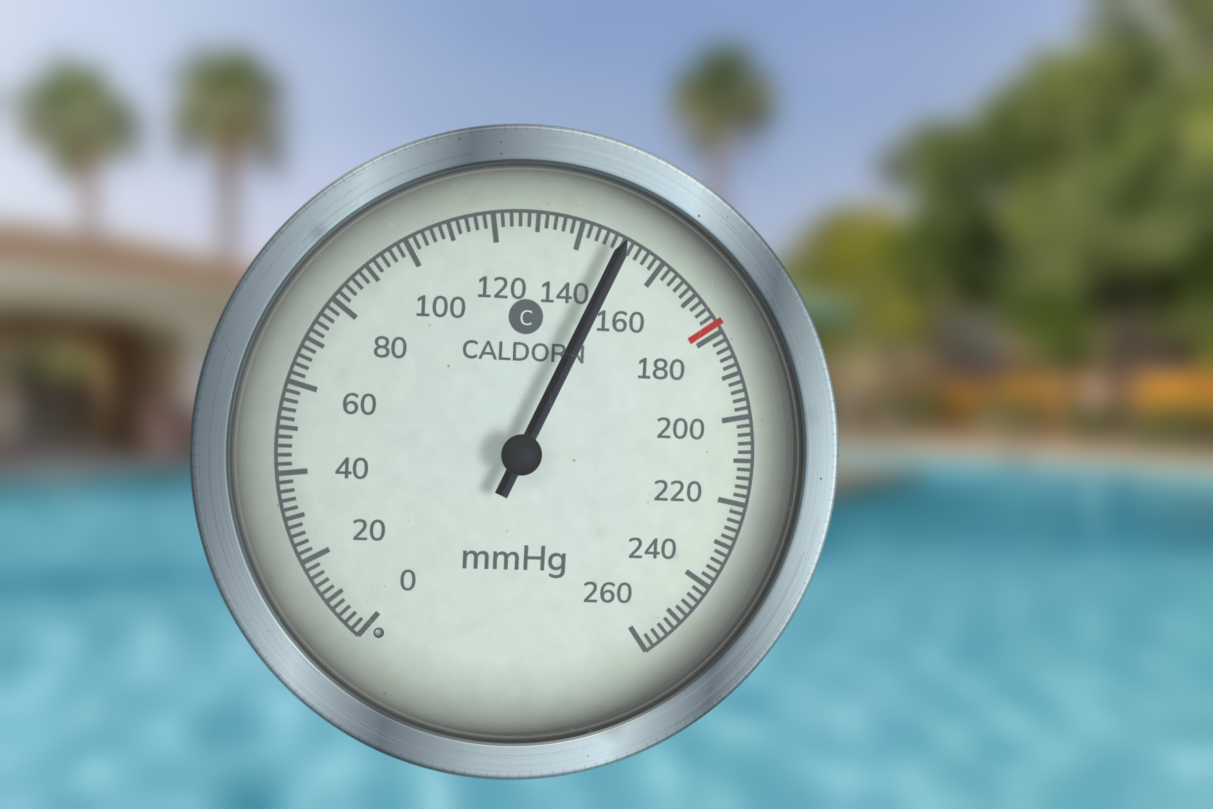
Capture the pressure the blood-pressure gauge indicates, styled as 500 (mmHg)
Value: 150 (mmHg)
